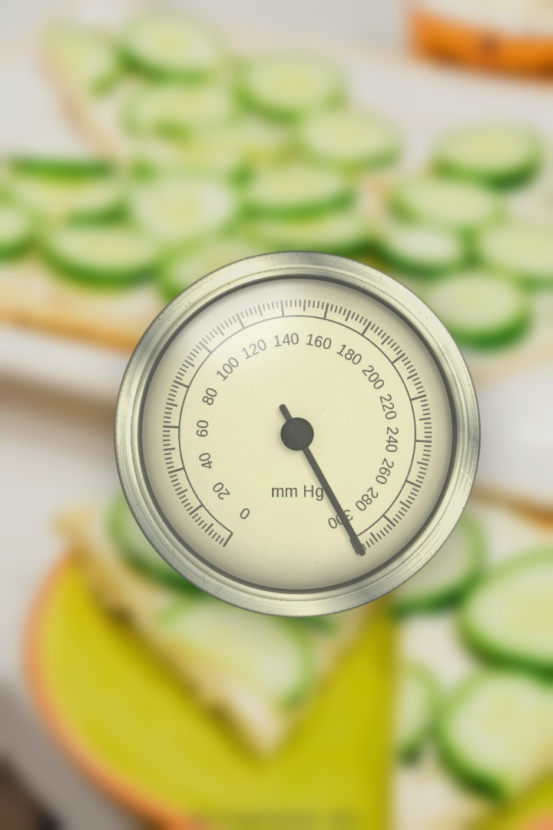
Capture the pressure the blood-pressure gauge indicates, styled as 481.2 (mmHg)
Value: 298 (mmHg)
